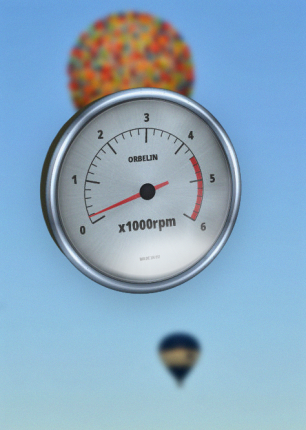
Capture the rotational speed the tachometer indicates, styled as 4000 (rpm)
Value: 200 (rpm)
